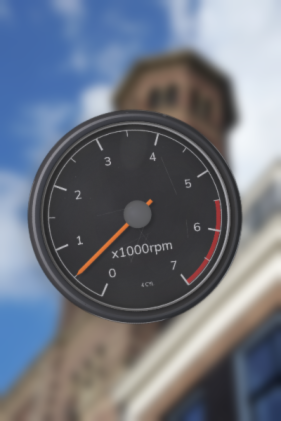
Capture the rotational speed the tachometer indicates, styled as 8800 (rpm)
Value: 500 (rpm)
